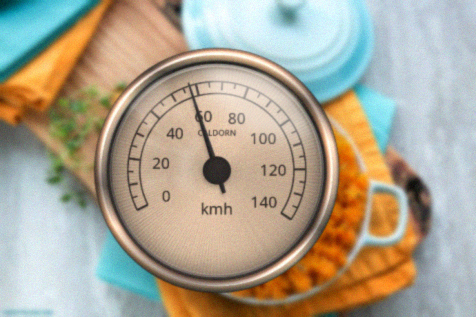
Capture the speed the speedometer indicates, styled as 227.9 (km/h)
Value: 57.5 (km/h)
